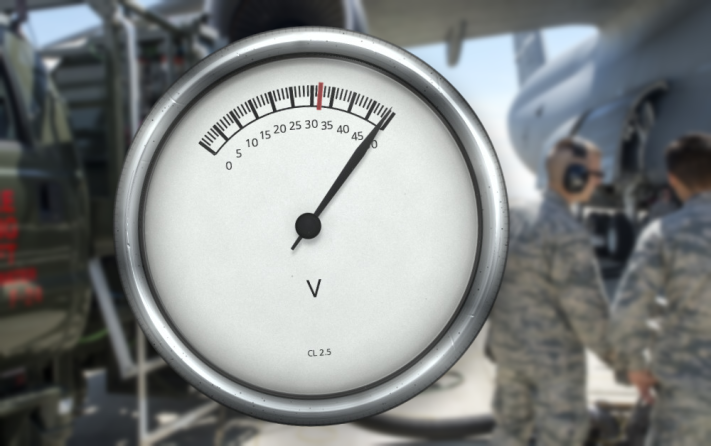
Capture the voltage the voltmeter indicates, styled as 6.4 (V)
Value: 49 (V)
